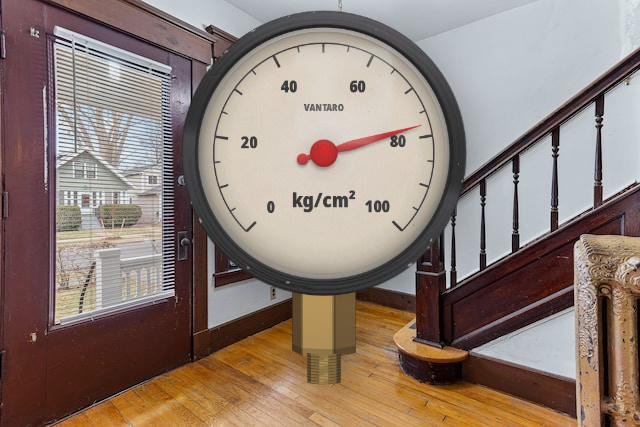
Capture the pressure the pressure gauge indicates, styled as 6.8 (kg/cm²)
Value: 77.5 (kg/cm²)
